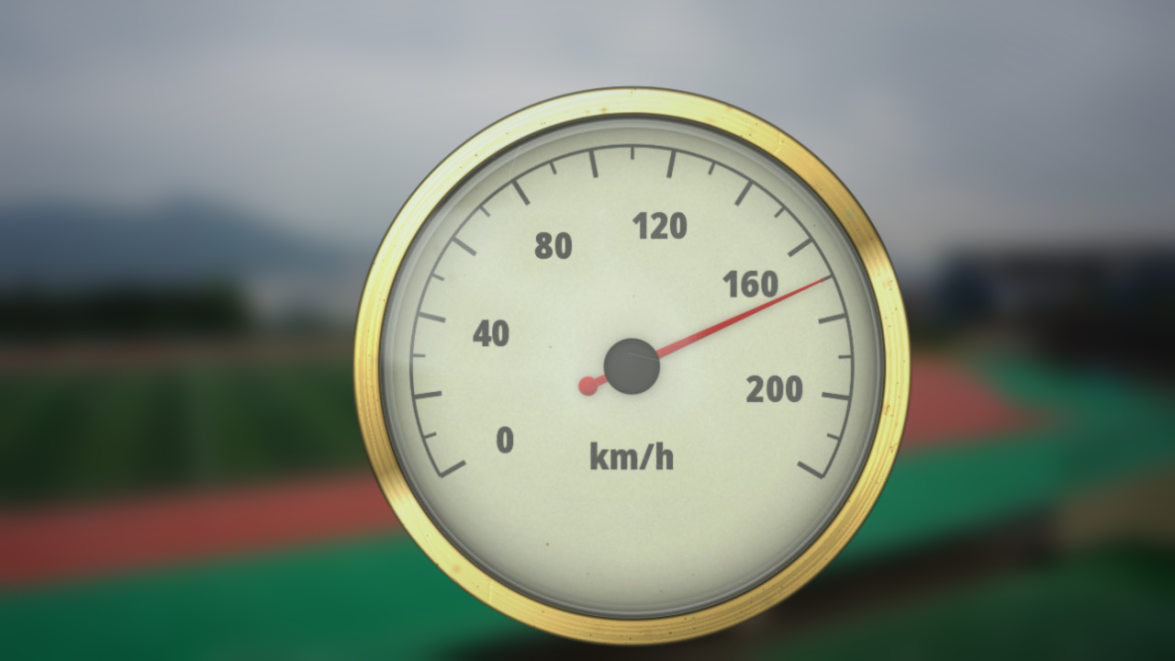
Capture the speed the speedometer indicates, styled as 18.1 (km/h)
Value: 170 (km/h)
